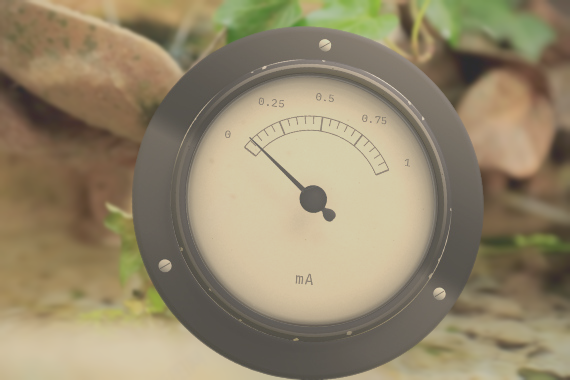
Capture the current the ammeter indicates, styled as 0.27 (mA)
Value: 0.05 (mA)
